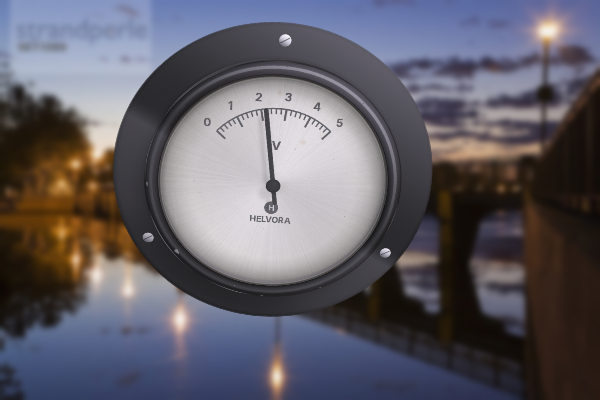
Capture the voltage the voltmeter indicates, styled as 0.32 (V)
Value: 2.2 (V)
